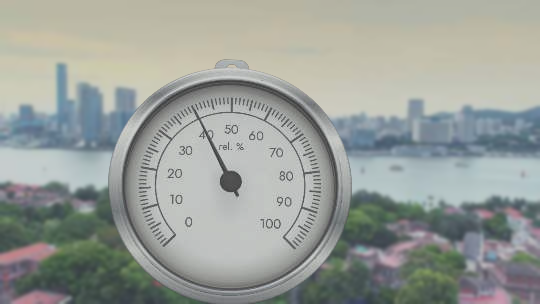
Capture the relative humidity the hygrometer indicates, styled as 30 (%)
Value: 40 (%)
